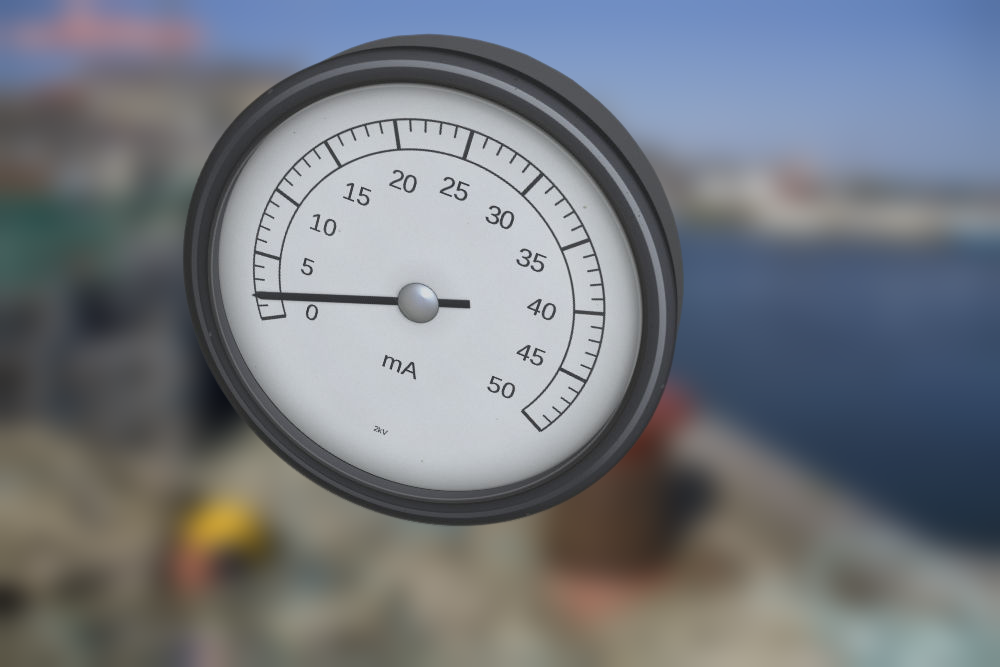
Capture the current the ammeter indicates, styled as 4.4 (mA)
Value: 2 (mA)
